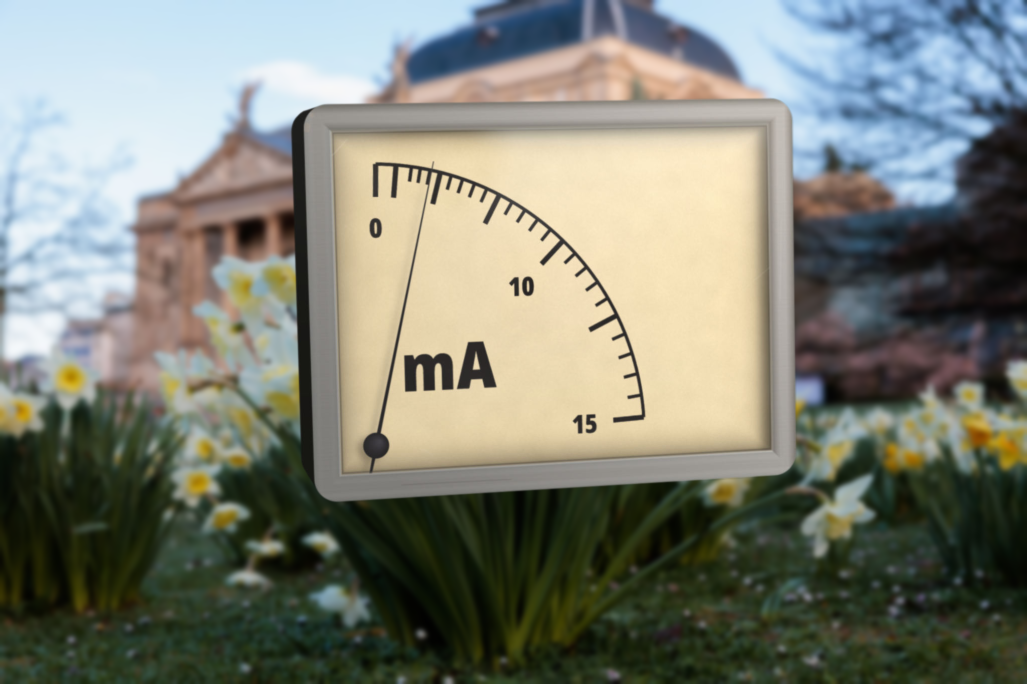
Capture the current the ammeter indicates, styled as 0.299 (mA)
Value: 4.5 (mA)
